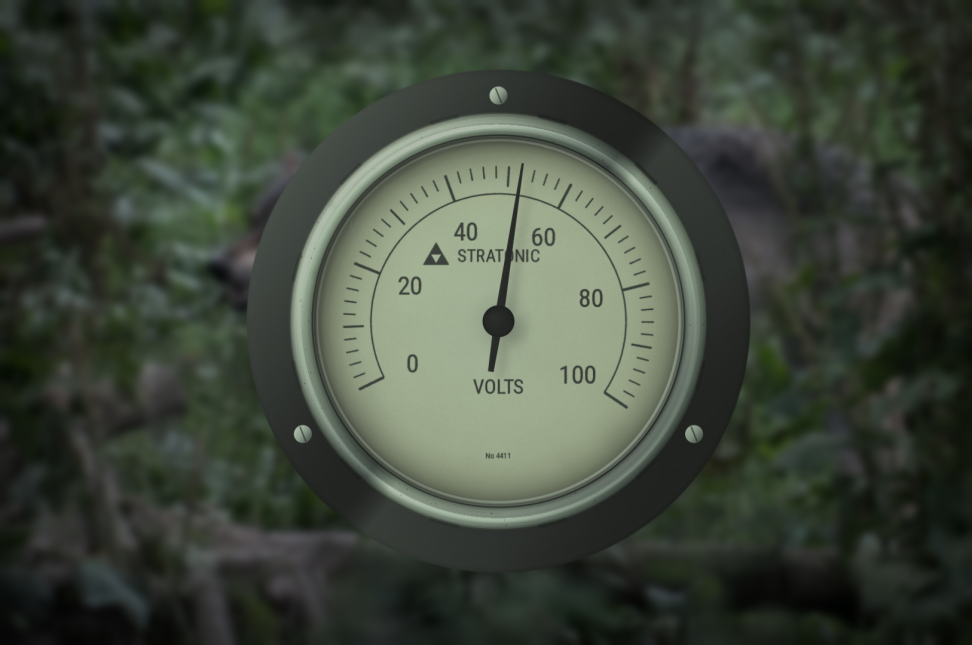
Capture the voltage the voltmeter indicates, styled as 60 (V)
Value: 52 (V)
